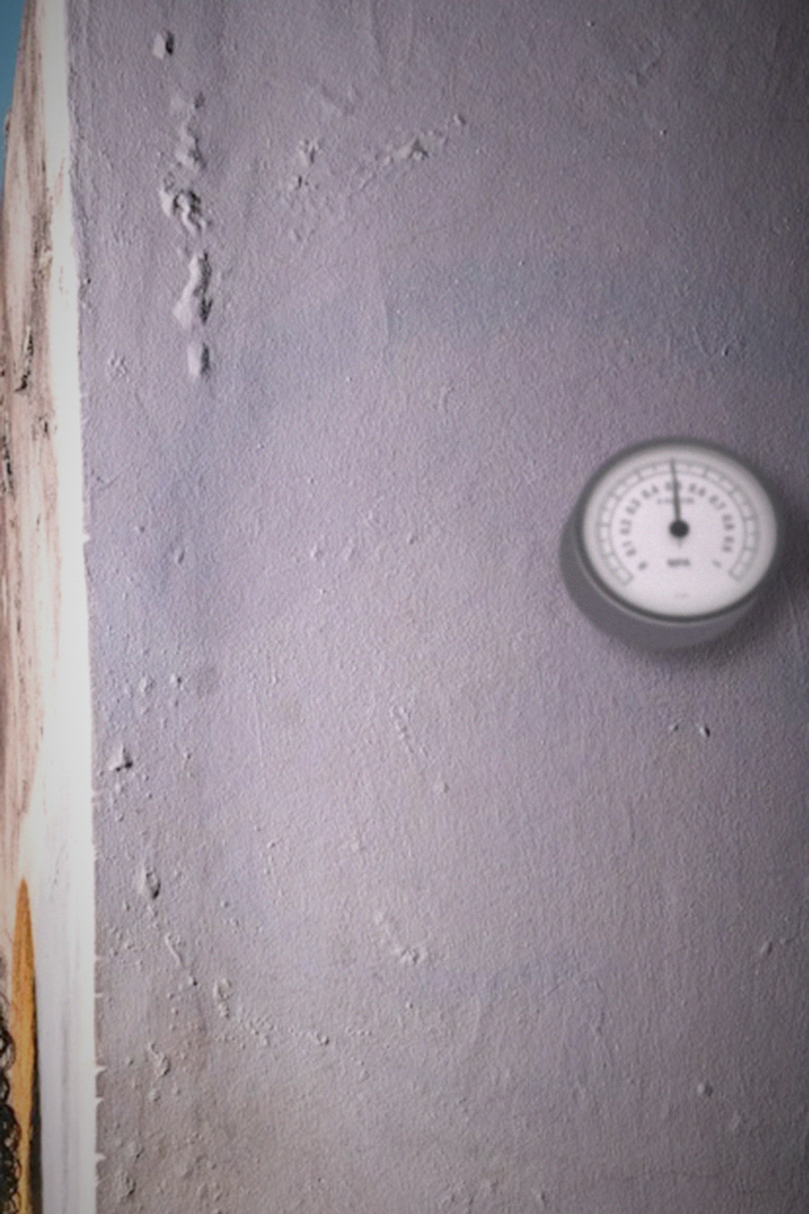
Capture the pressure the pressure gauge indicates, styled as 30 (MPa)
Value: 0.5 (MPa)
